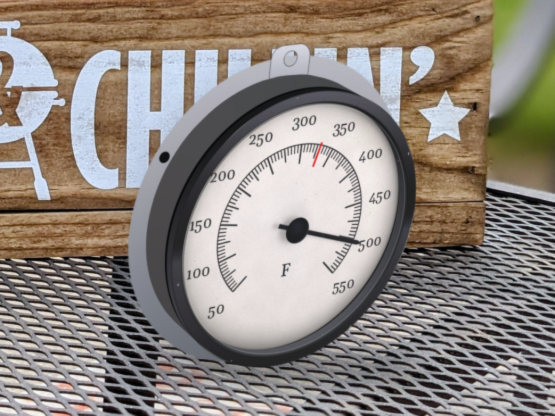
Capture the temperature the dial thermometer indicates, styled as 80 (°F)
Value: 500 (°F)
